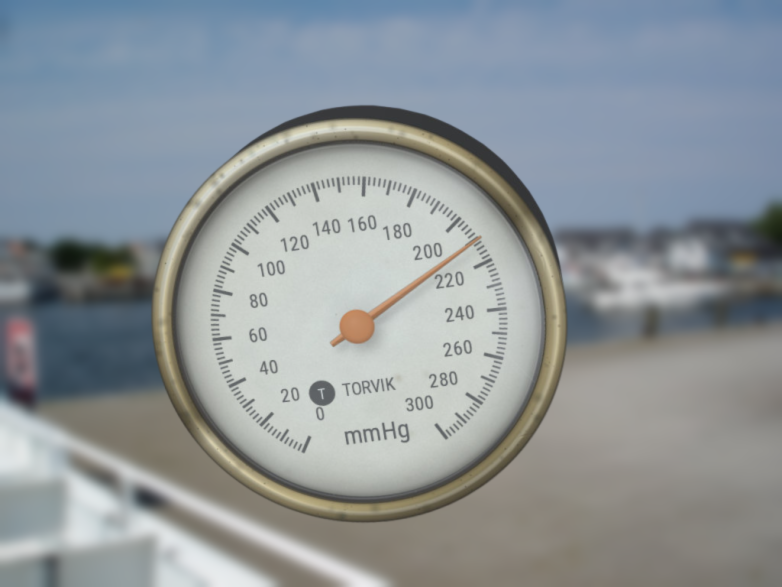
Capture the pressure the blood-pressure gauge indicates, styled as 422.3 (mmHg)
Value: 210 (mmHg)
